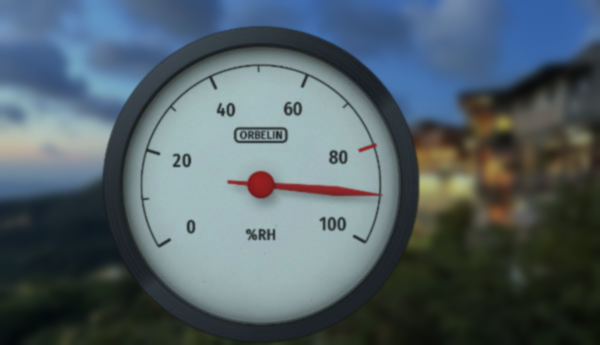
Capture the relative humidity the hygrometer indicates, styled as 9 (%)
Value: 90 (%)
